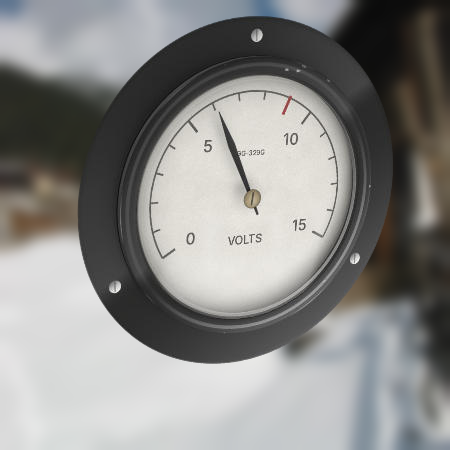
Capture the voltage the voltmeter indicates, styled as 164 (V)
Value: 6 (V)
